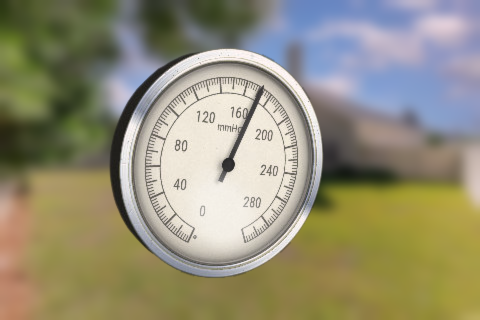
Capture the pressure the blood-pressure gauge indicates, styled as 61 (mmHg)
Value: 170 (mmHg)
